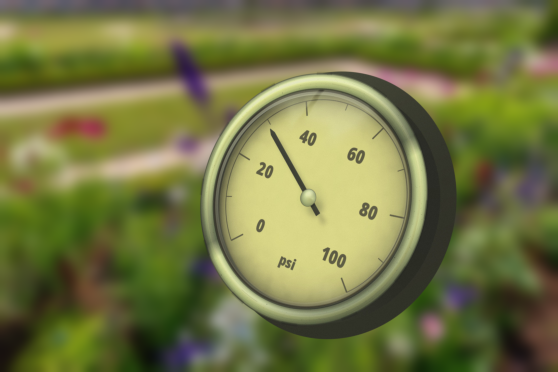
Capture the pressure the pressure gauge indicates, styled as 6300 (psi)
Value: 30 (psi)
